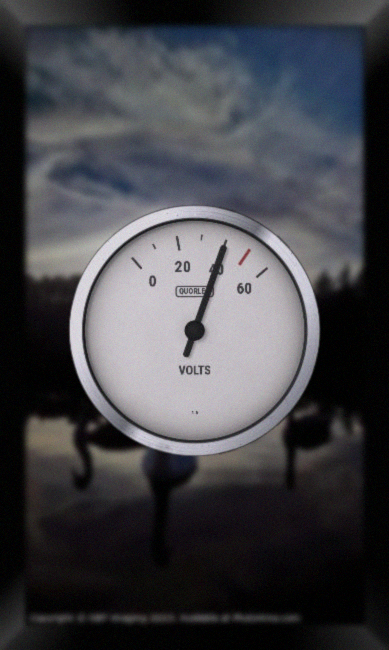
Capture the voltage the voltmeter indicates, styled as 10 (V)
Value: 40 (V)
